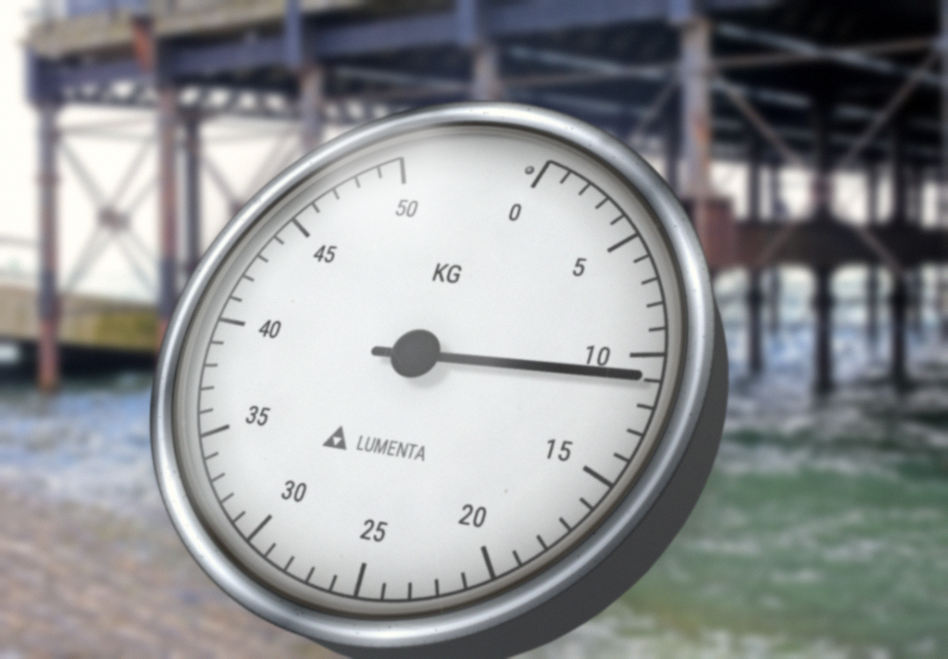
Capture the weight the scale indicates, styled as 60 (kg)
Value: 11 (kg)
